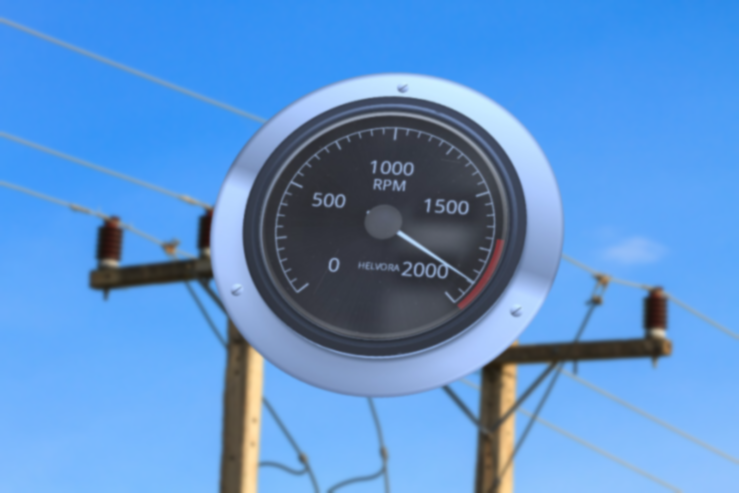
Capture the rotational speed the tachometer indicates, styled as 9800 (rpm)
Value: 1900 (rpm)
